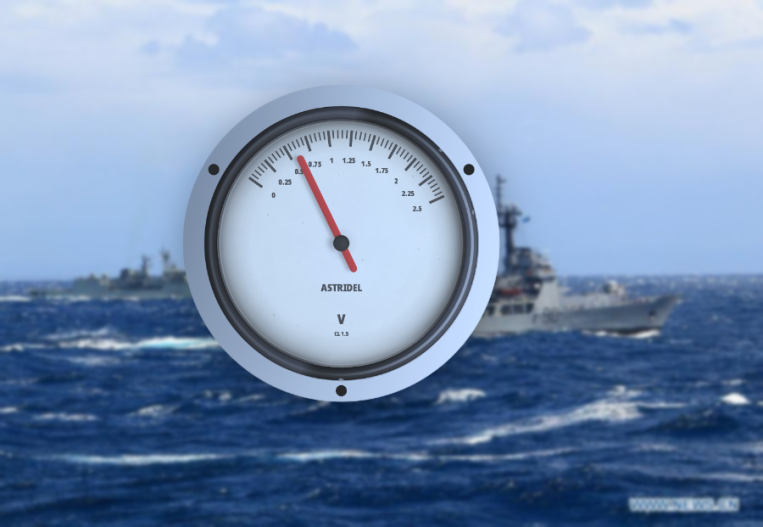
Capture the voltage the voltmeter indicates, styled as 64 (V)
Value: 0.6 (V)
